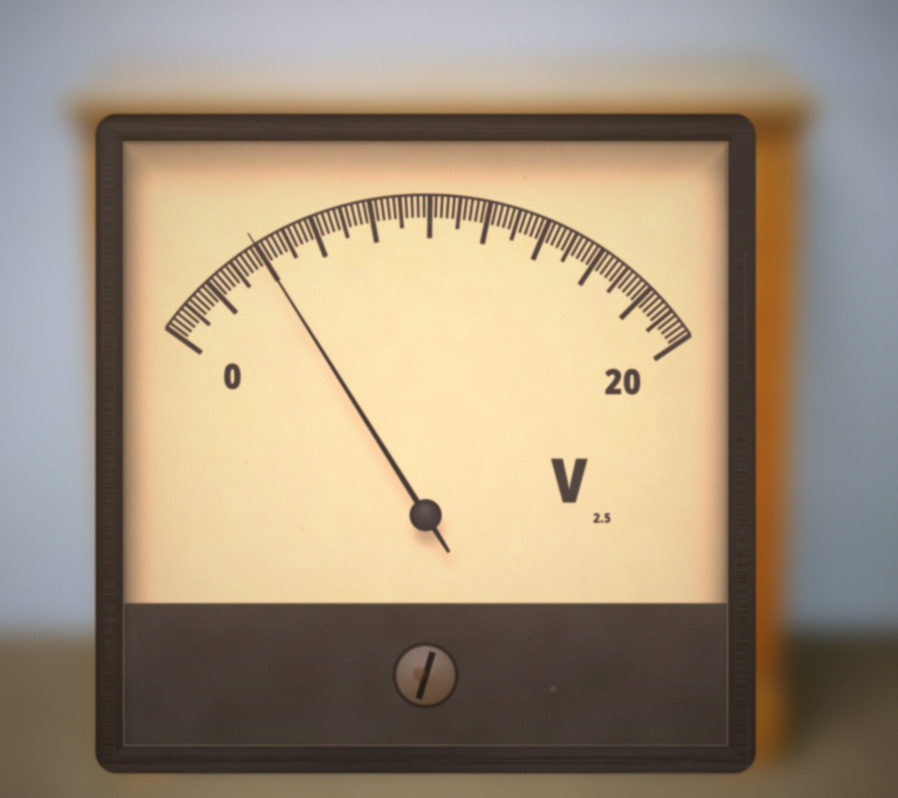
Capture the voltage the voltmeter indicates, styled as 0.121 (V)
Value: 4 (V)
